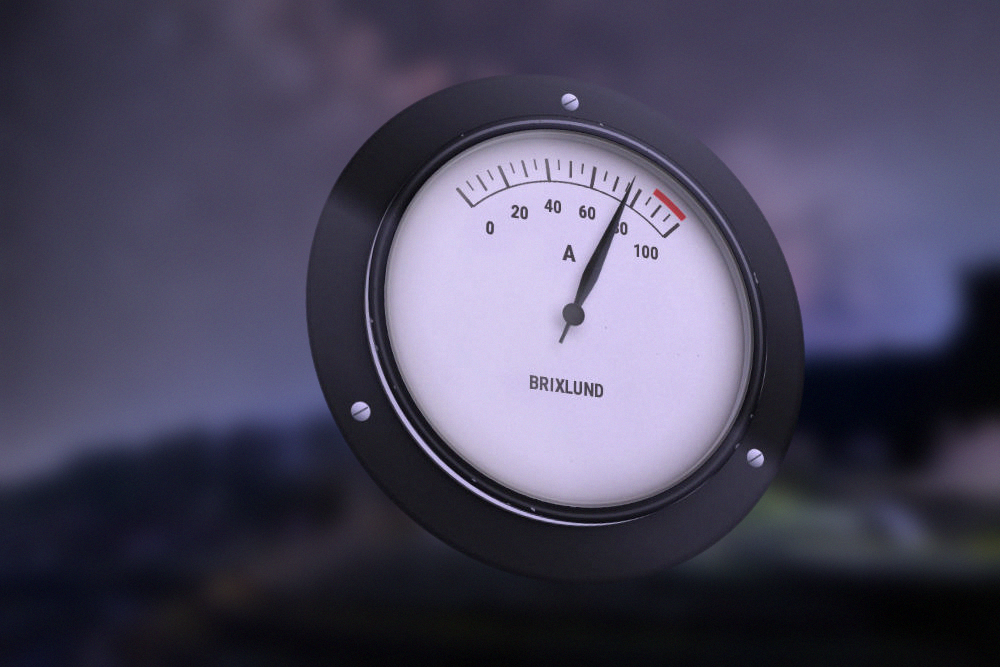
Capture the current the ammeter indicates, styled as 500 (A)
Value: 75 (A)
